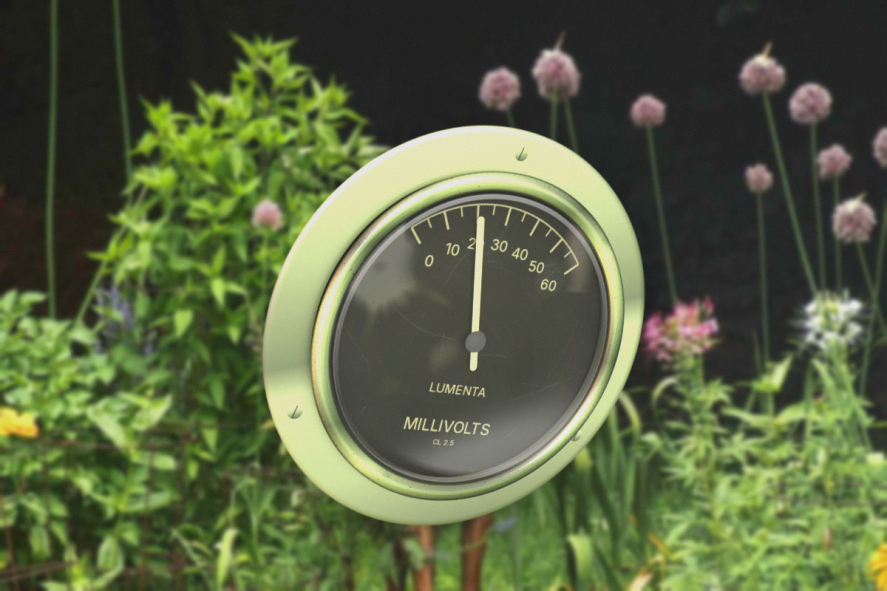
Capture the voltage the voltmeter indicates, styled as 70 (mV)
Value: 20 (mV)
